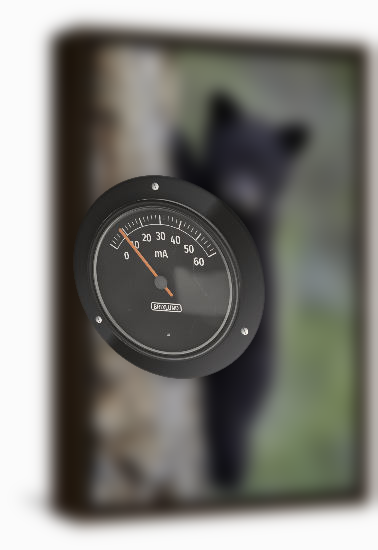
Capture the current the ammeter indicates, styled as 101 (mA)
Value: 10 (mA)
